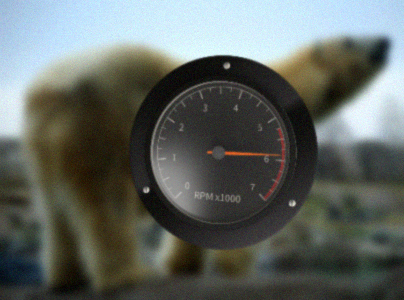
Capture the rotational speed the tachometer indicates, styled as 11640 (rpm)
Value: 5875 (rpm)
